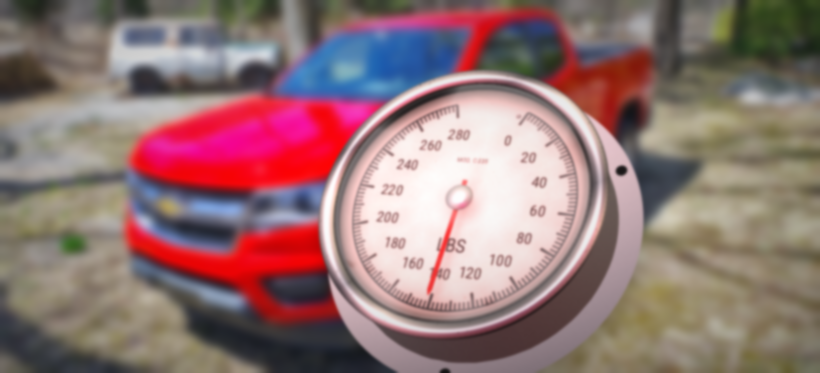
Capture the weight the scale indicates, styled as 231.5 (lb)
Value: 140 (lb)
